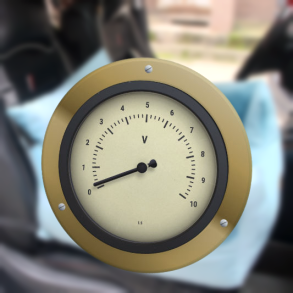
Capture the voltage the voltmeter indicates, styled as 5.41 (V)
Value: 0.2 (V)
